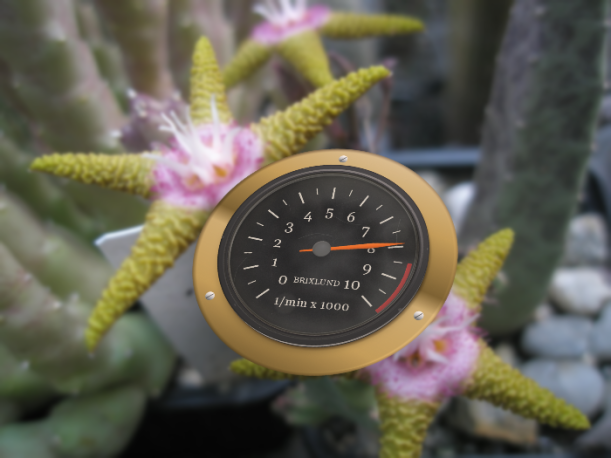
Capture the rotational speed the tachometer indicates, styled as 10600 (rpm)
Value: 8000 (rpm)
